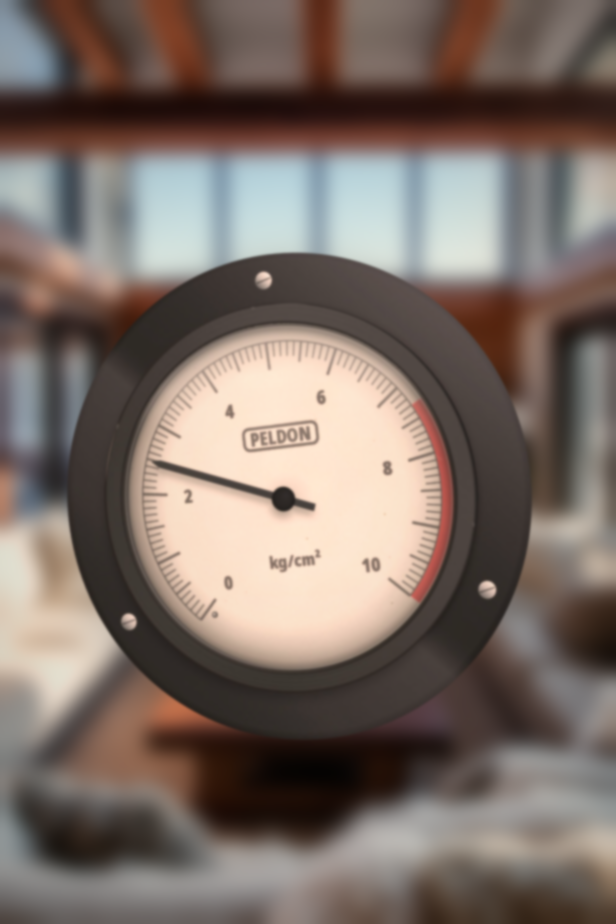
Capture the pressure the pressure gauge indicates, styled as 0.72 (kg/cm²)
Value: 2.5 (kg/cm²)
